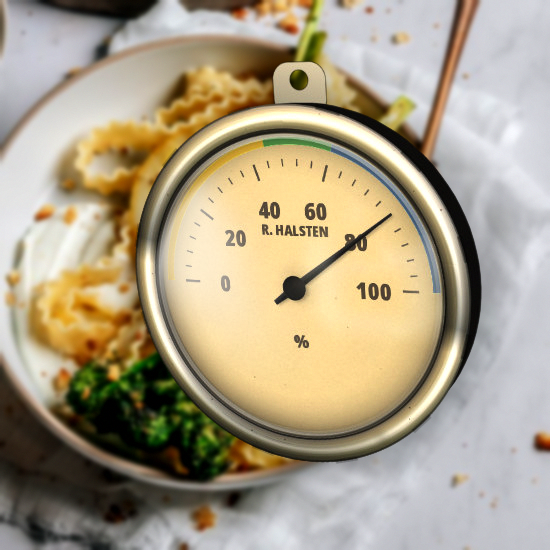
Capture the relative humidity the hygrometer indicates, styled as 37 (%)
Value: 80 (%)
